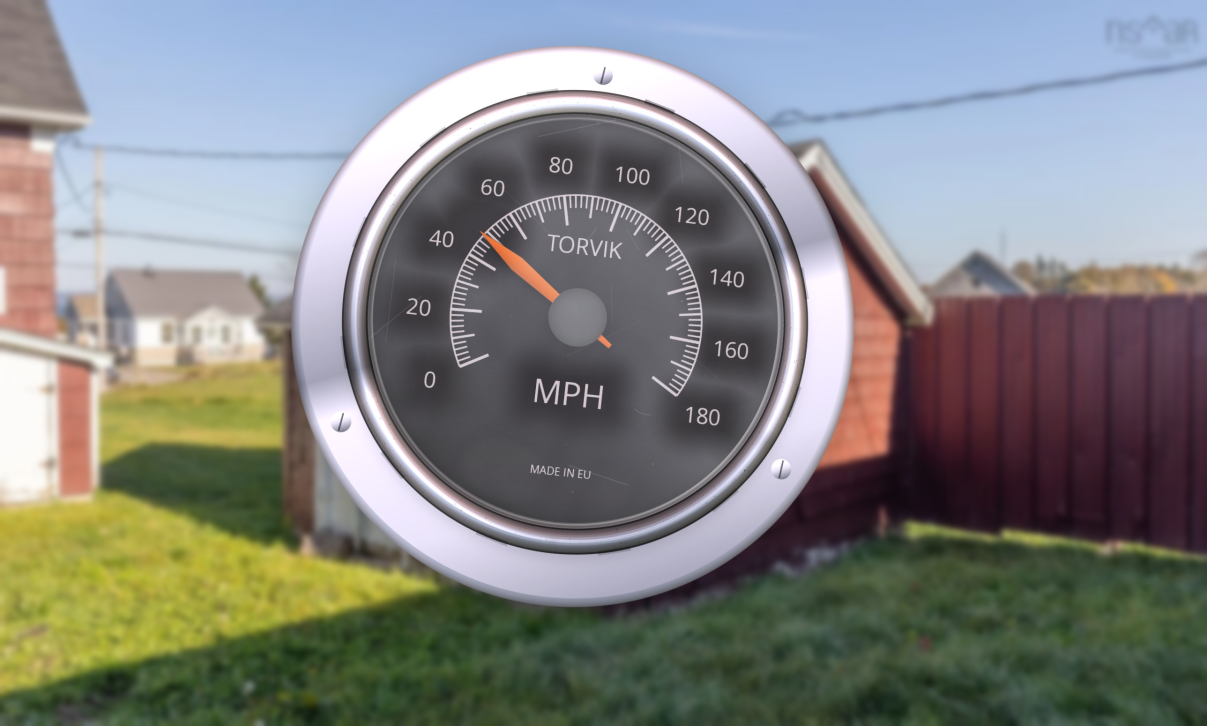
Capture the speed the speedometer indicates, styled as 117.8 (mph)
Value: 48 (mph)
